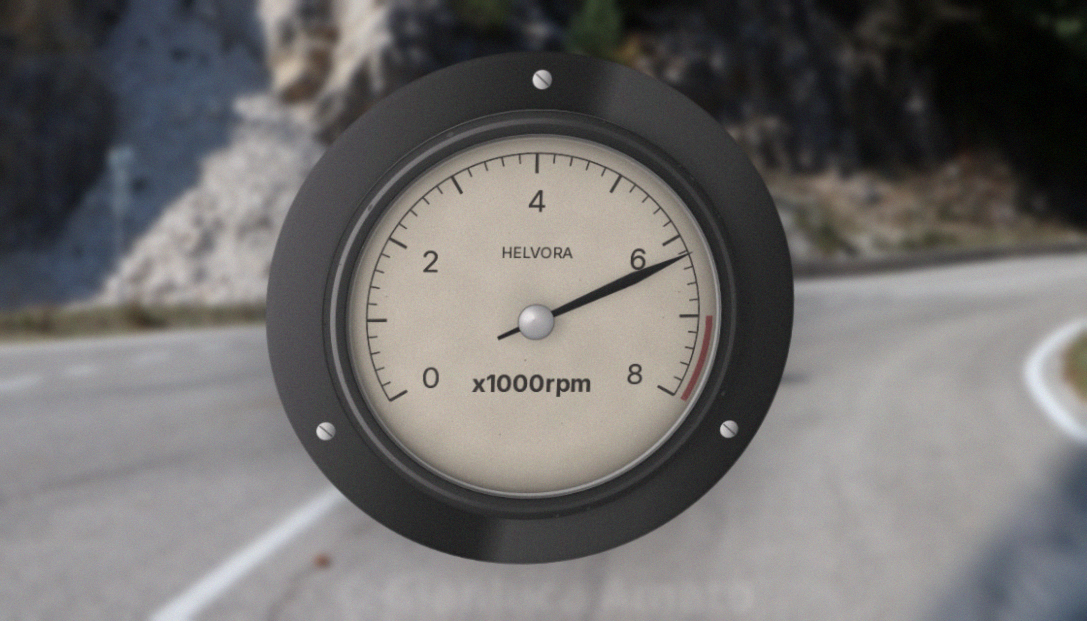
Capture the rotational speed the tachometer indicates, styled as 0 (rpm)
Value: 6200 (rpm)
